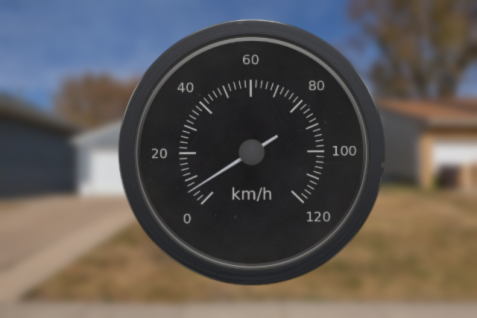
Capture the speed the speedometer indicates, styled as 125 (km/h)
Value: 6 (km/h)
